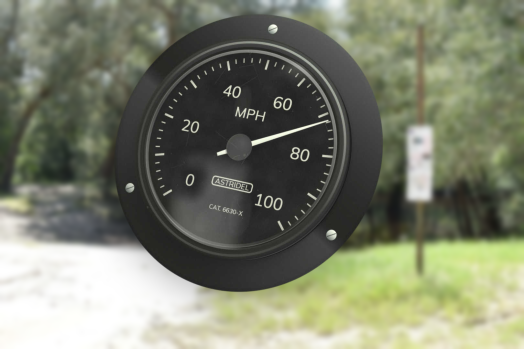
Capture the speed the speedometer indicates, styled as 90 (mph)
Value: 72 (mph)
